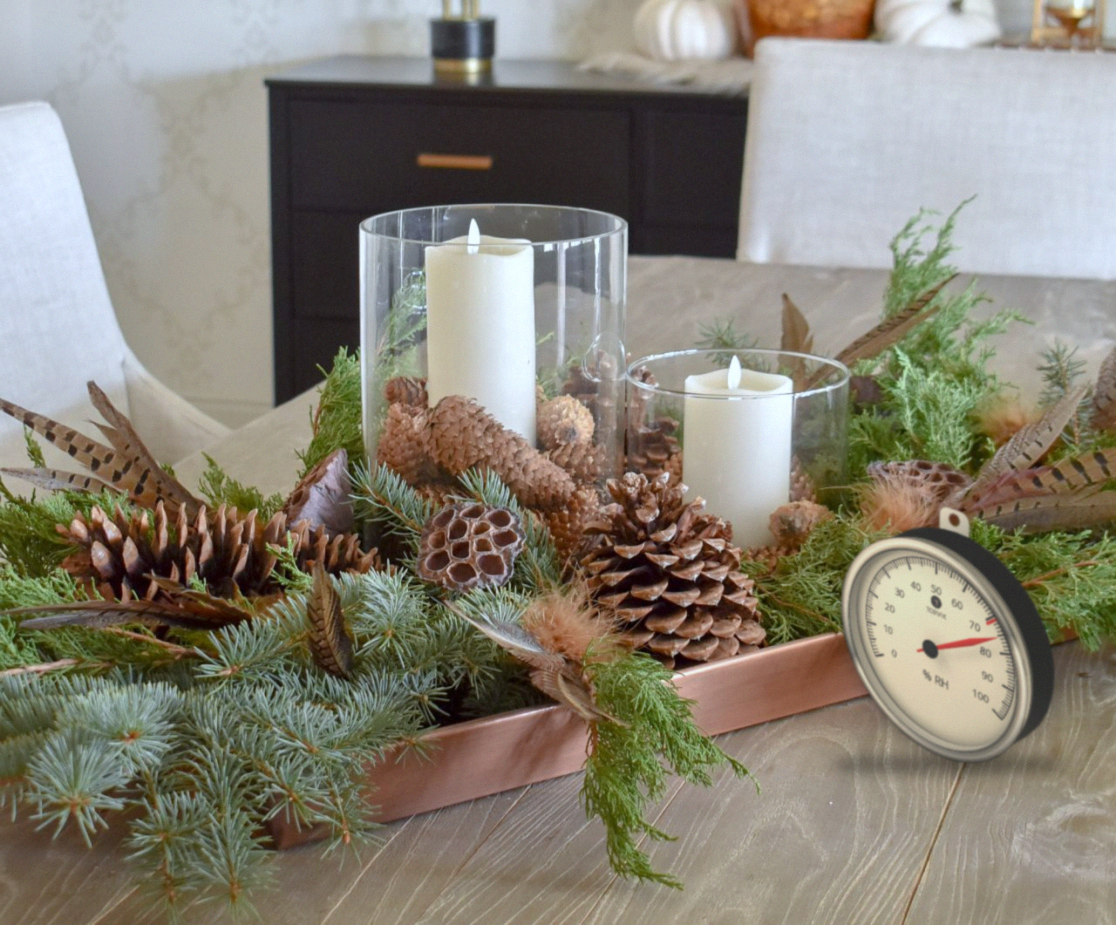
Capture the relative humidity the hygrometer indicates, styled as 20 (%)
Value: 75 (%)
